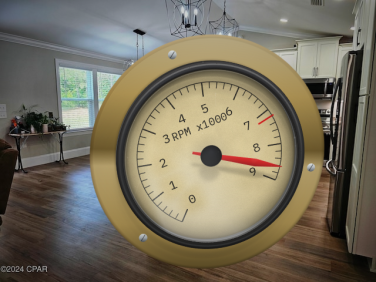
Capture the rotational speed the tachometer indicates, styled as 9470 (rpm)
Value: 8600 (rpm)
